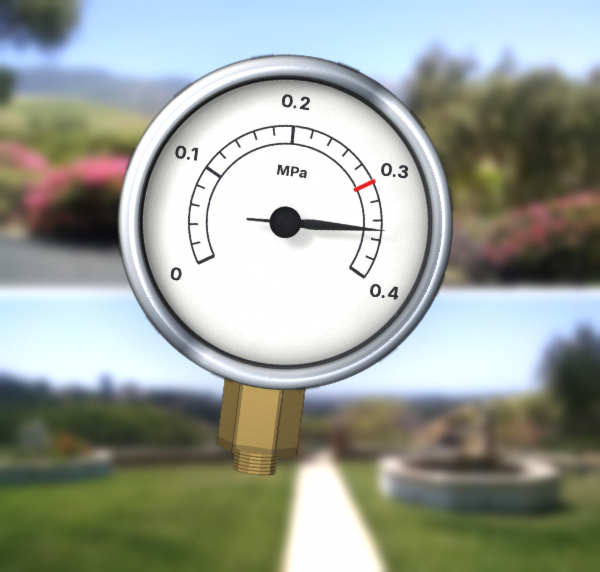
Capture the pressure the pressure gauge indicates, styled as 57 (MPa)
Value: 0.35 (MPa)
